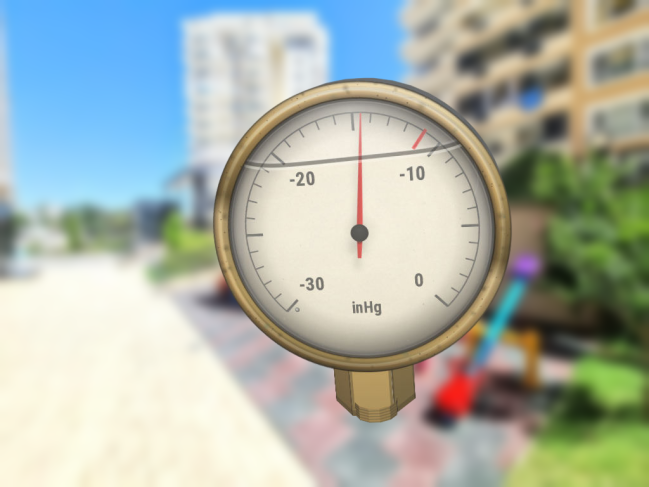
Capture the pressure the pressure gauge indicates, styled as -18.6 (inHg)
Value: -14.5 (inHg)
